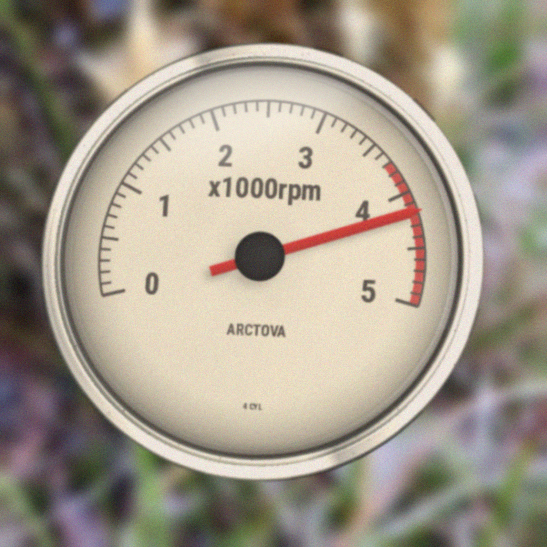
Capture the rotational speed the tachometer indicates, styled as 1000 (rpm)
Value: 4200 (rpm)
